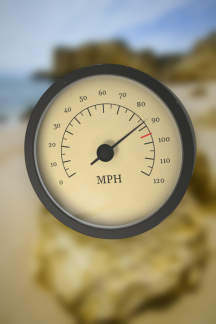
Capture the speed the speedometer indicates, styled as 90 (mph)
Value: 87.5 (mph)
